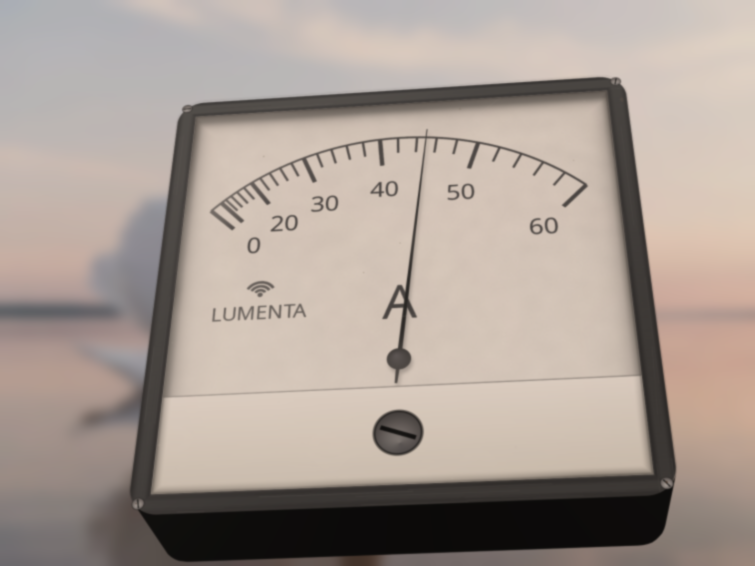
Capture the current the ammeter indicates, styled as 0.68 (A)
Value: 45 (A)
